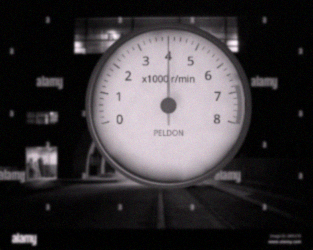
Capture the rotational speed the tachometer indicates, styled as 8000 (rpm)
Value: 4000 (rpm)
